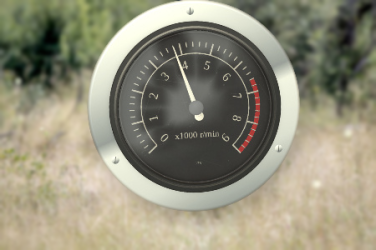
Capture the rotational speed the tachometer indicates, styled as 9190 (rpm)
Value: 3800 (rpm)
